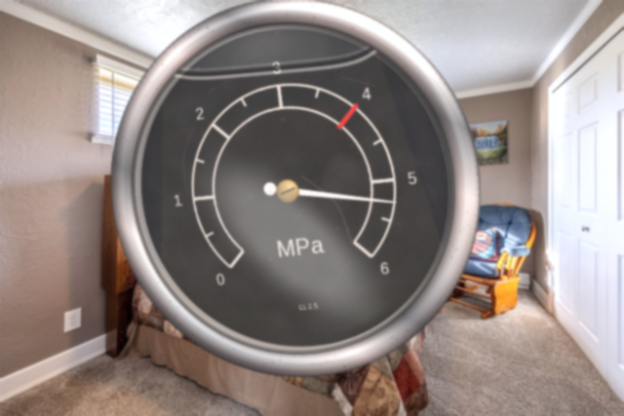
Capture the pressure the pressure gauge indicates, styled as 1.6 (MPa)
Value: 5.25 (MPa)
